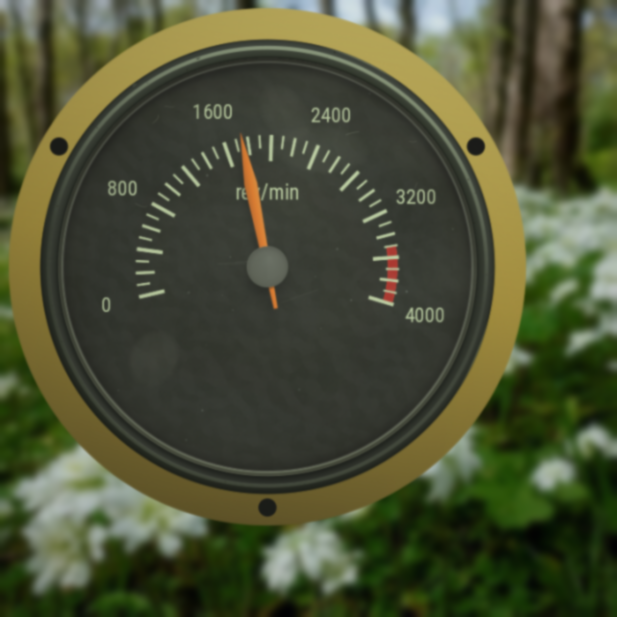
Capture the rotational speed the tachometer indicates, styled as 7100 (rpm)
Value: 1750 (rpm)
